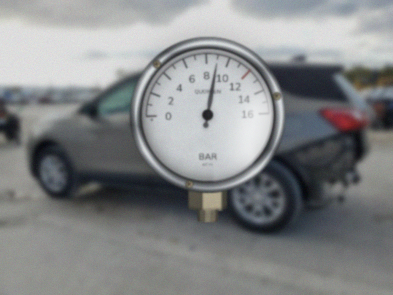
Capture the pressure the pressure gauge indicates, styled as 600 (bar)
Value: 9 (bar)
